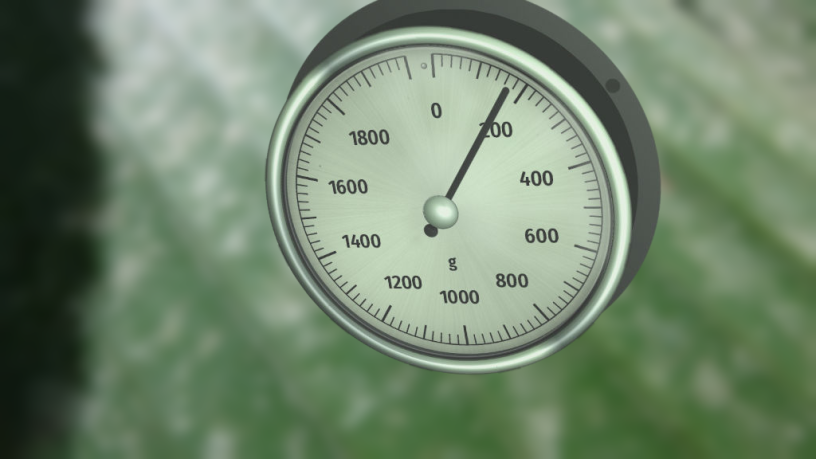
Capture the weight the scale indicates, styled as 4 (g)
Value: 170 (g)
